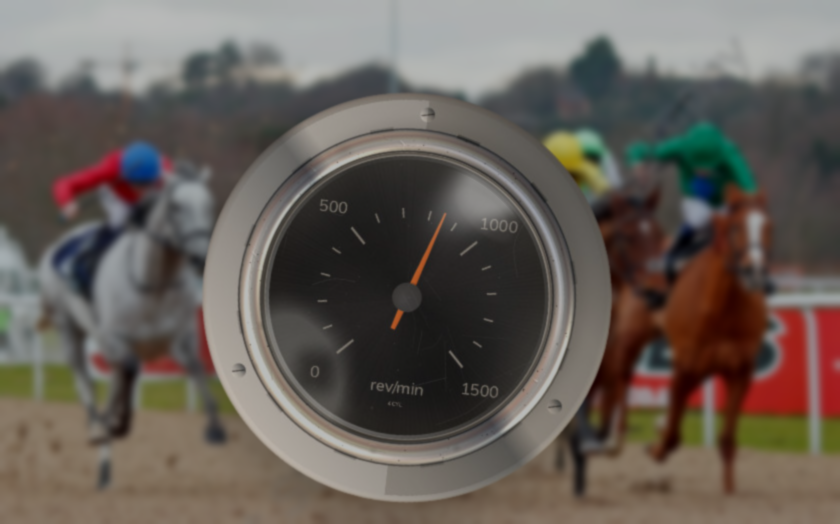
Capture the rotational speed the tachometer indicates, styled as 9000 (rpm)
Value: 850 (rpm)
